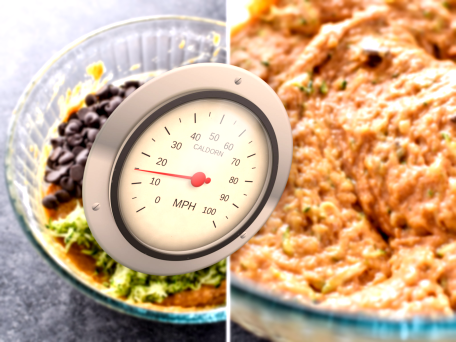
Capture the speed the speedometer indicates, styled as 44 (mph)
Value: 15 (mph)
